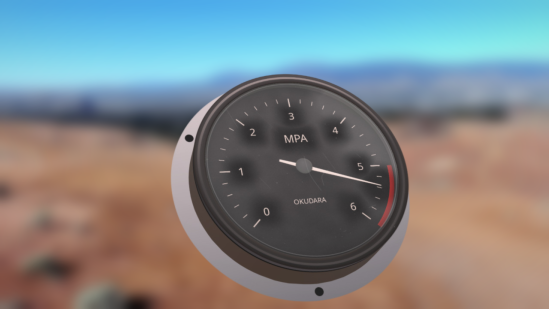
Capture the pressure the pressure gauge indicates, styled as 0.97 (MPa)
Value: 5.4 (MPa)
